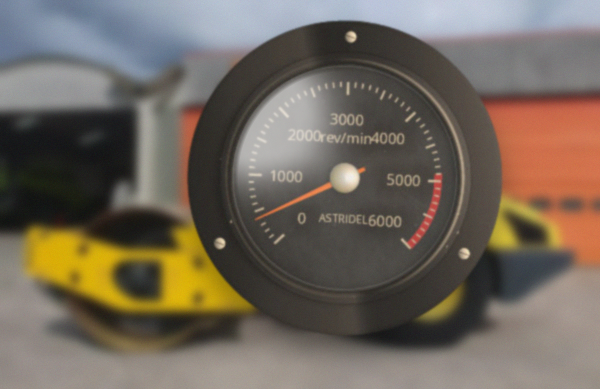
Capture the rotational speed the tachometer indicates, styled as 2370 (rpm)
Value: 400 (rpm)
